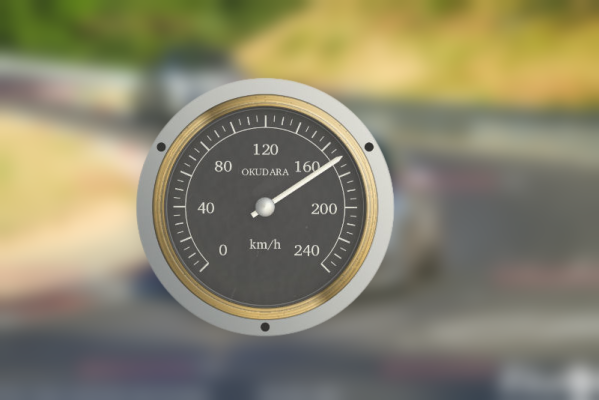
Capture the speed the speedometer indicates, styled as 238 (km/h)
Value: 170 (km/h)
